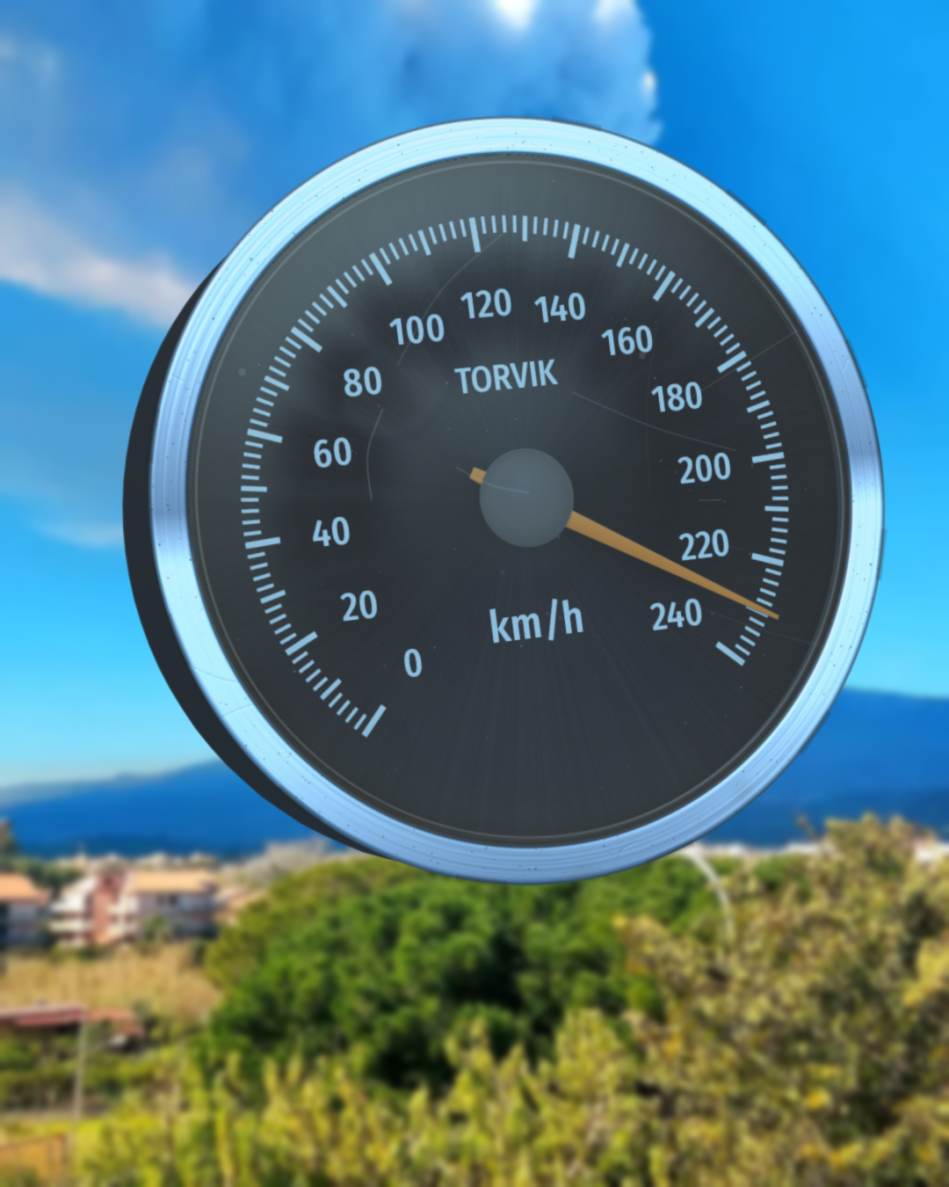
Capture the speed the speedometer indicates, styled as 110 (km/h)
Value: 230 (km/h)
